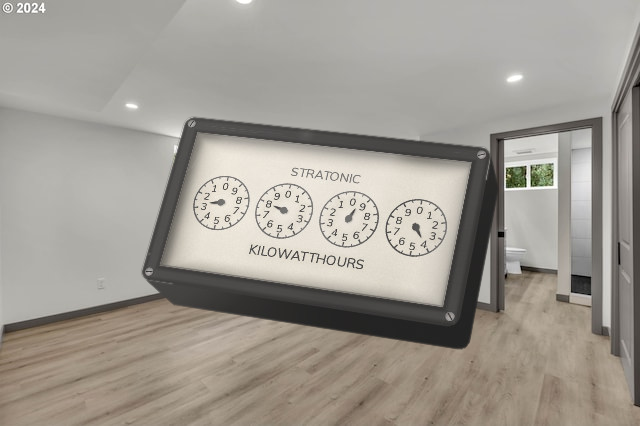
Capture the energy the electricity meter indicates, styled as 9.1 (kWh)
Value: 2794 (kWh)
